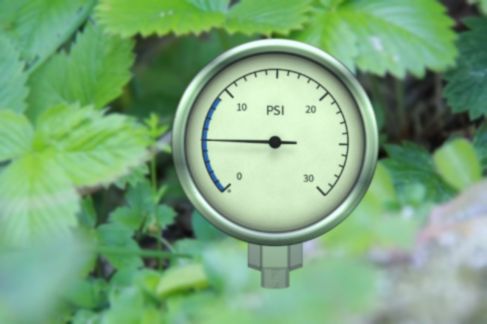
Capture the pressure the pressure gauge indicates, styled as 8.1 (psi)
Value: 5 (psi)
